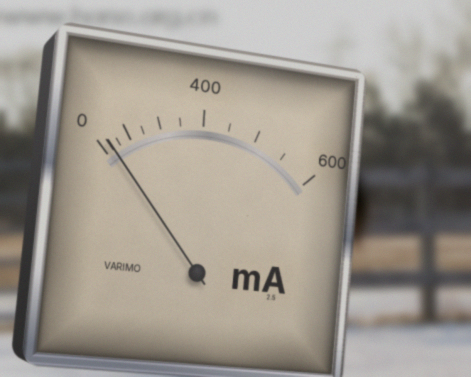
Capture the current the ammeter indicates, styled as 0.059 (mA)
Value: 100 (mA)
